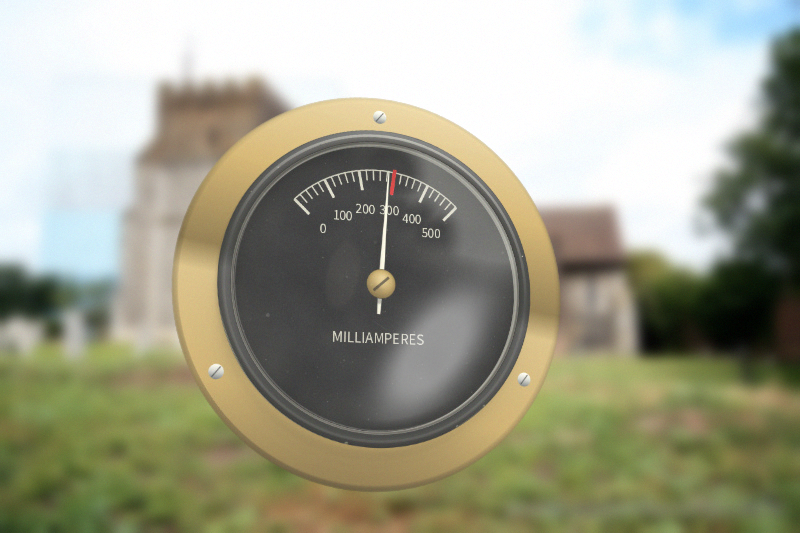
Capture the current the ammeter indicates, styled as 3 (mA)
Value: 280 (mA)
